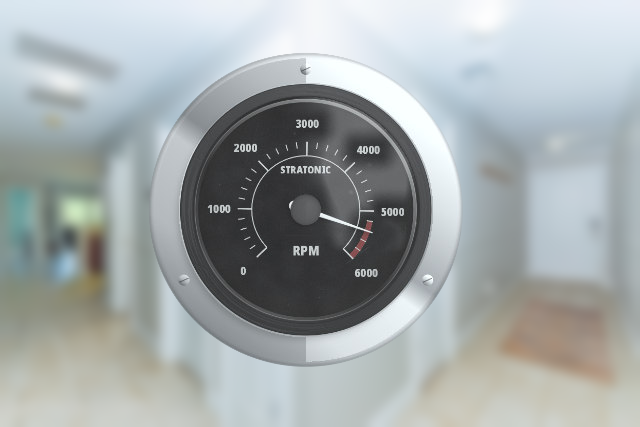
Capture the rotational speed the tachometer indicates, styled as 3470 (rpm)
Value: 5400 (rpm)
